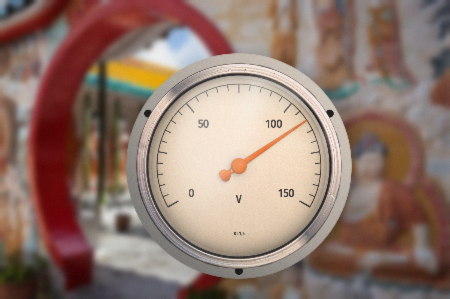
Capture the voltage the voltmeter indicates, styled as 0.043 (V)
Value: 110 (V)
